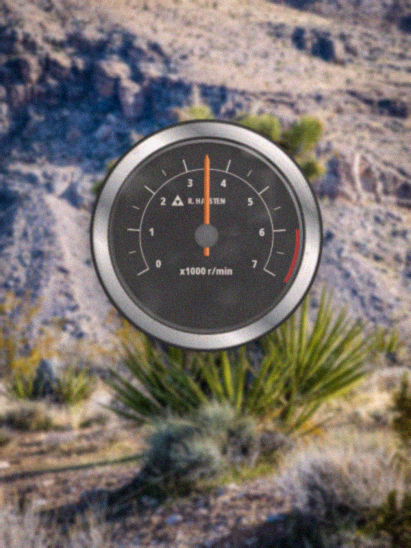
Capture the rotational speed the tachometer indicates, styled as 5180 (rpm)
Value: 3500 (rpm)
